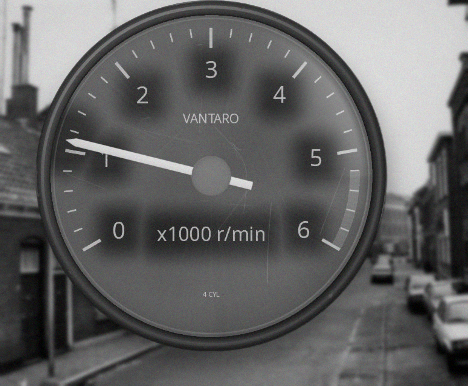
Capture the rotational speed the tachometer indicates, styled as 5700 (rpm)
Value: 1100 (rpm)
